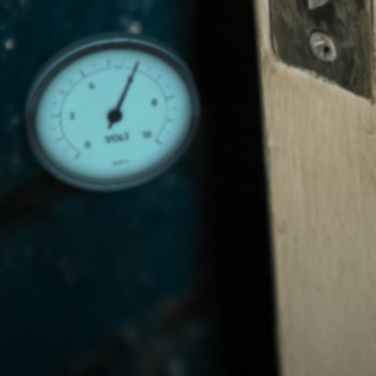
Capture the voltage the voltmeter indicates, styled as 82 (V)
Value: 6 (V)
